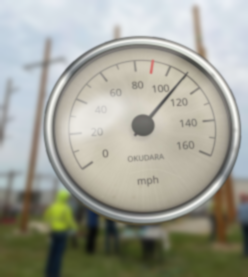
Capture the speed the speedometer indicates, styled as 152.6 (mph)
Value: 110 (mph)
